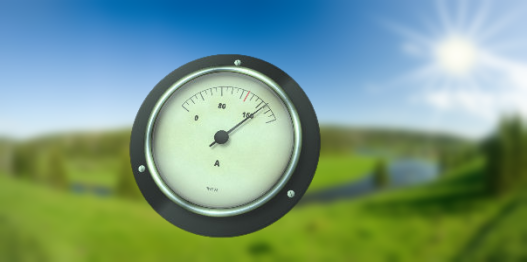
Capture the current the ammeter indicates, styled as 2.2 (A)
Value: 170 (A)
